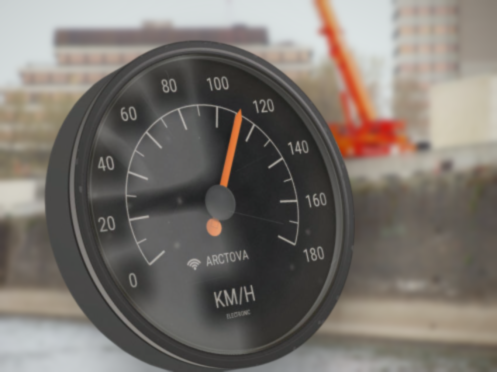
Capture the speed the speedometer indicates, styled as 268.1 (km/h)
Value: 110 (km/h)
